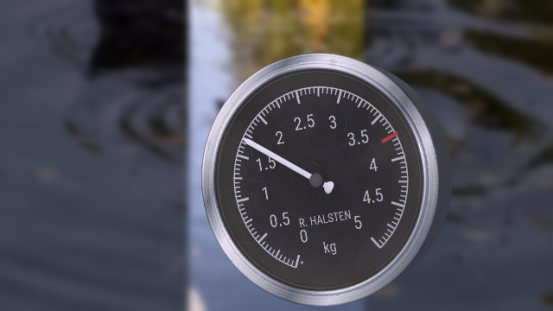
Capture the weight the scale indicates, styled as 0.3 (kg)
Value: 1.7 (kg)
